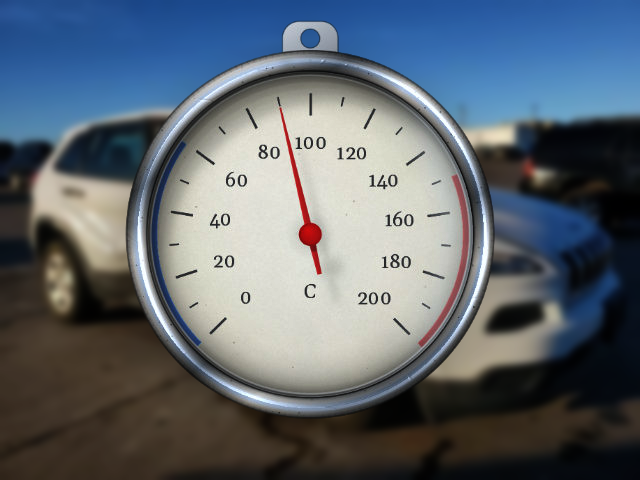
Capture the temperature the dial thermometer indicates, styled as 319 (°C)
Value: 90 (°C)
